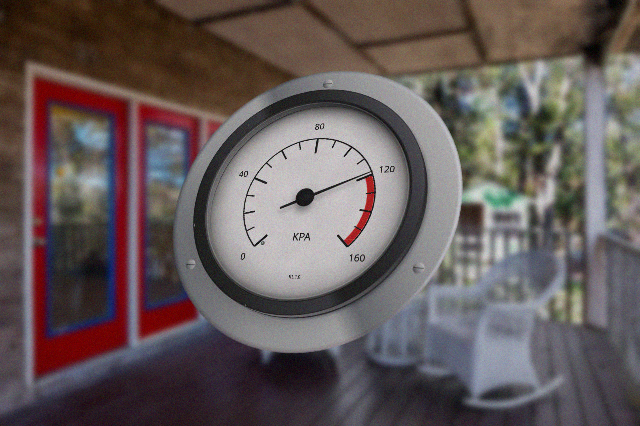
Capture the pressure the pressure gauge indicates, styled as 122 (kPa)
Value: 120 (kPa)
